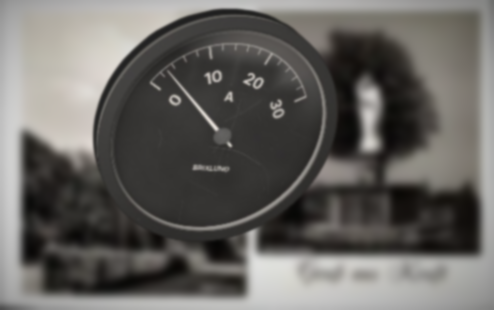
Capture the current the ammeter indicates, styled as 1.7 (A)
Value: 3 (A)
